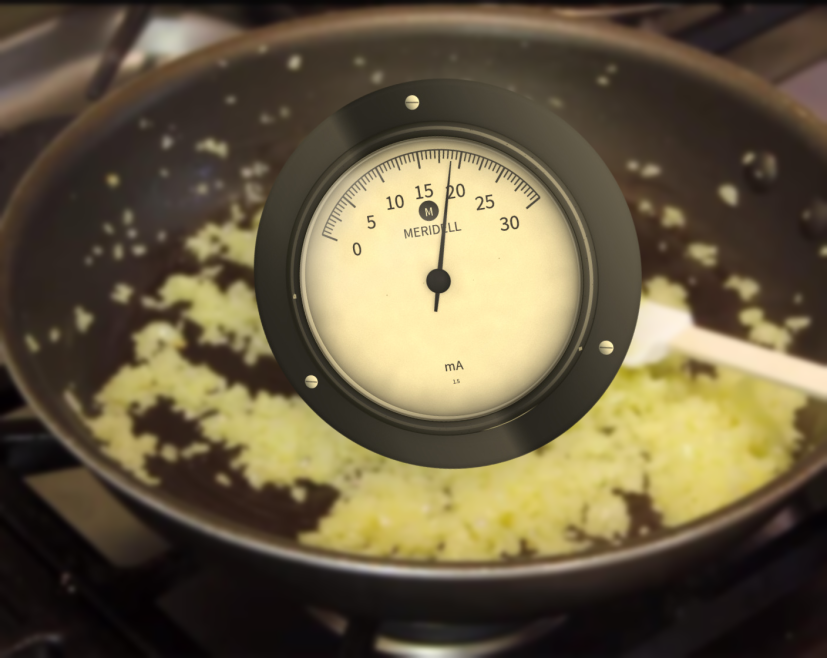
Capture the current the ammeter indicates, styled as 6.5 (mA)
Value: 19 (mA)
